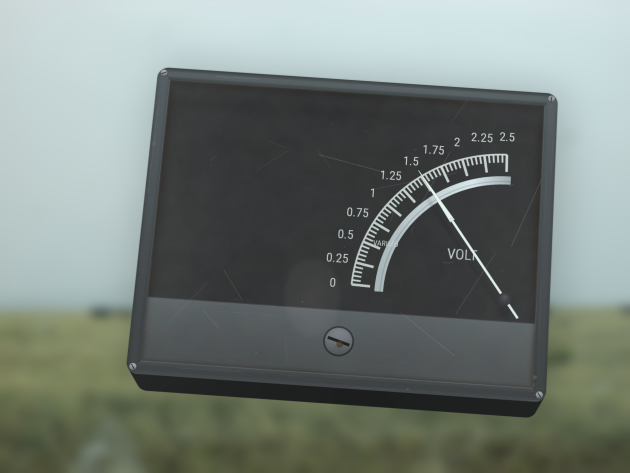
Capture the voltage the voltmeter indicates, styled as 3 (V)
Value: 1.5 (V)
